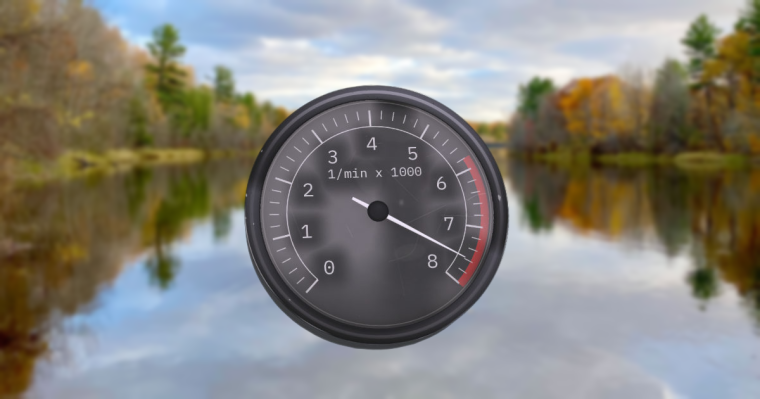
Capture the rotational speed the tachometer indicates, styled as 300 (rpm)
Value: 7600 (rpm)
